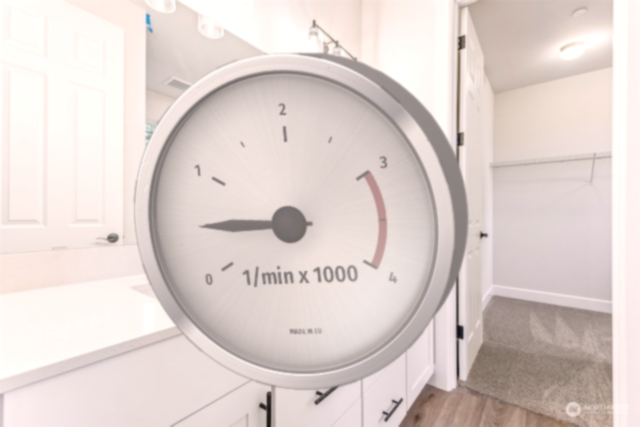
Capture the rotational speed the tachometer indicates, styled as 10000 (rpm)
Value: 500 (rpm)
